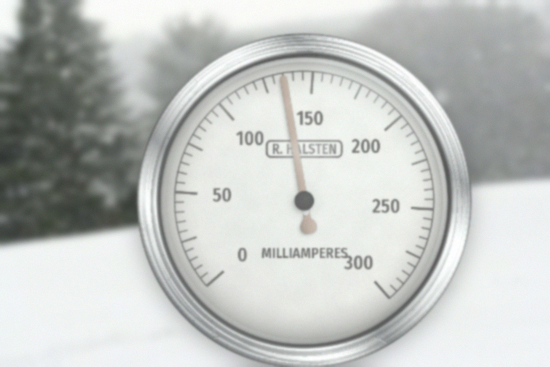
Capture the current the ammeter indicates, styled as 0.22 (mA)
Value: 135 (mA)
